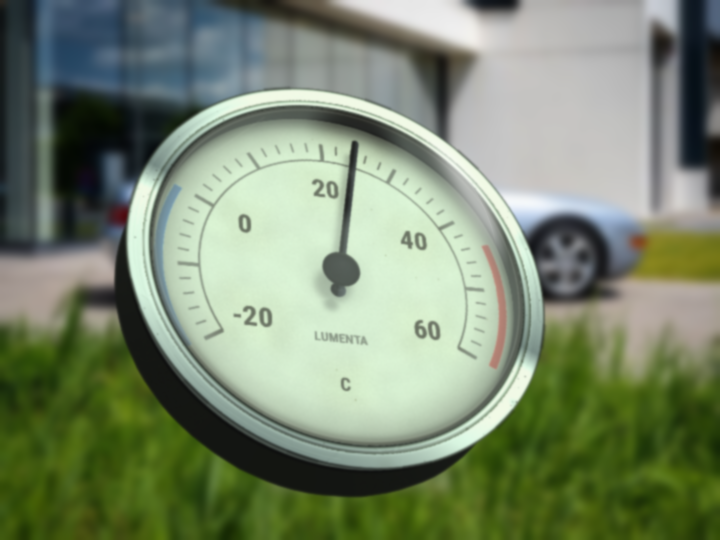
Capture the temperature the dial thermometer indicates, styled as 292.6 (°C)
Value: 24 (°C)
